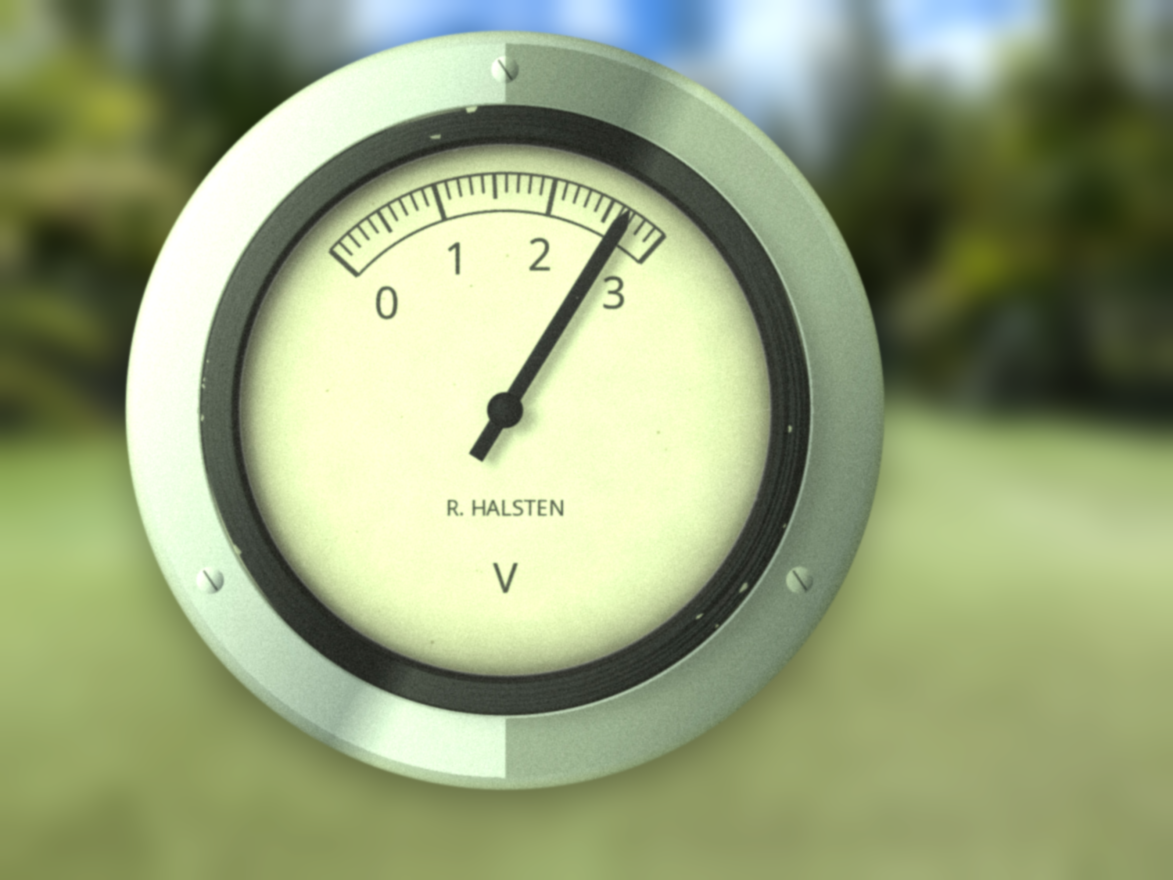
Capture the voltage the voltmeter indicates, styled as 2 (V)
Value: 2.65 (V)
